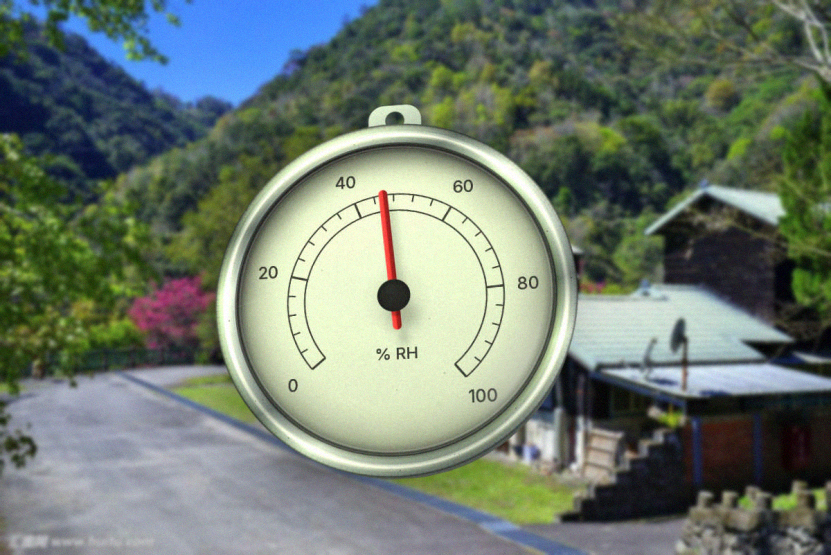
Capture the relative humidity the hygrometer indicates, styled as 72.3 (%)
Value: 46 (%)
